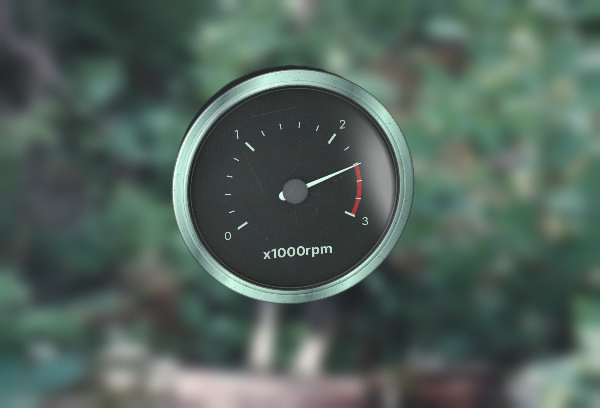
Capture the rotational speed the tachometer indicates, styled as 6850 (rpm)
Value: 2400 (rpm)
